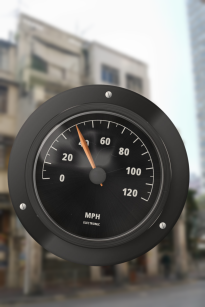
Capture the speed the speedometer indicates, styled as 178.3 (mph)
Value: 40 (mph)
